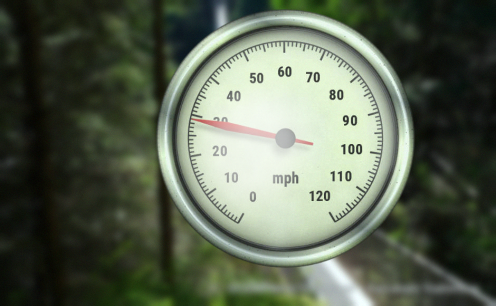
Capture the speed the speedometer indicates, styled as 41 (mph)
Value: 29 (mph)
